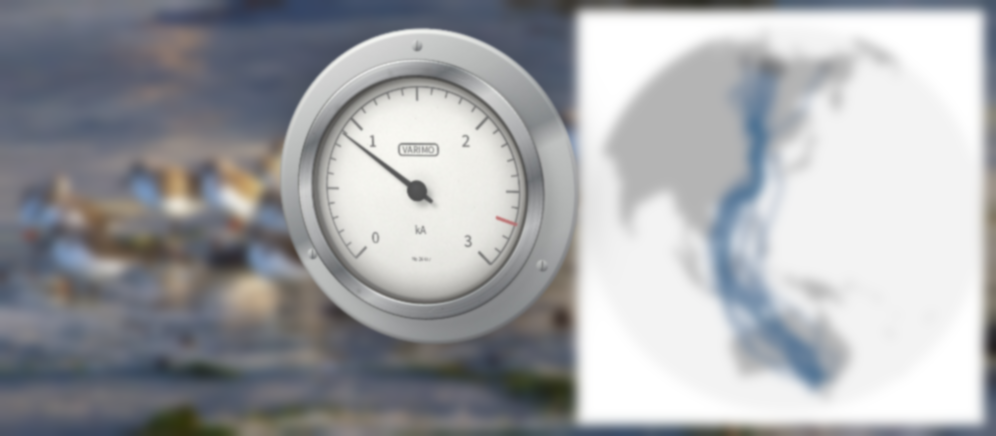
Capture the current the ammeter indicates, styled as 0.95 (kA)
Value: 0.9 (kA)
